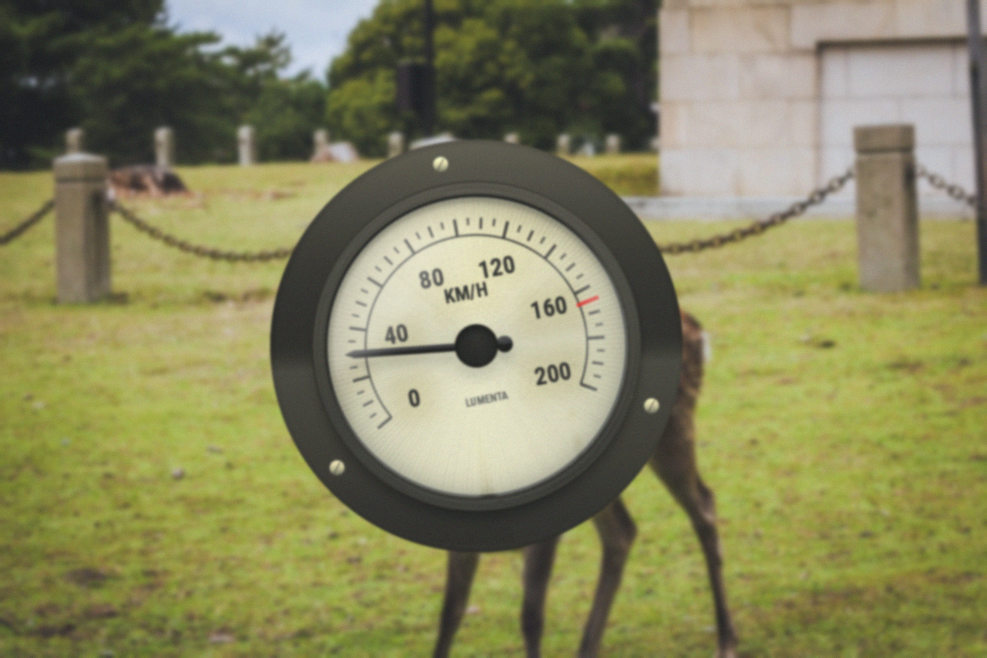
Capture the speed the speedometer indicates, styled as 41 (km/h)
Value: 30 (km/h)
